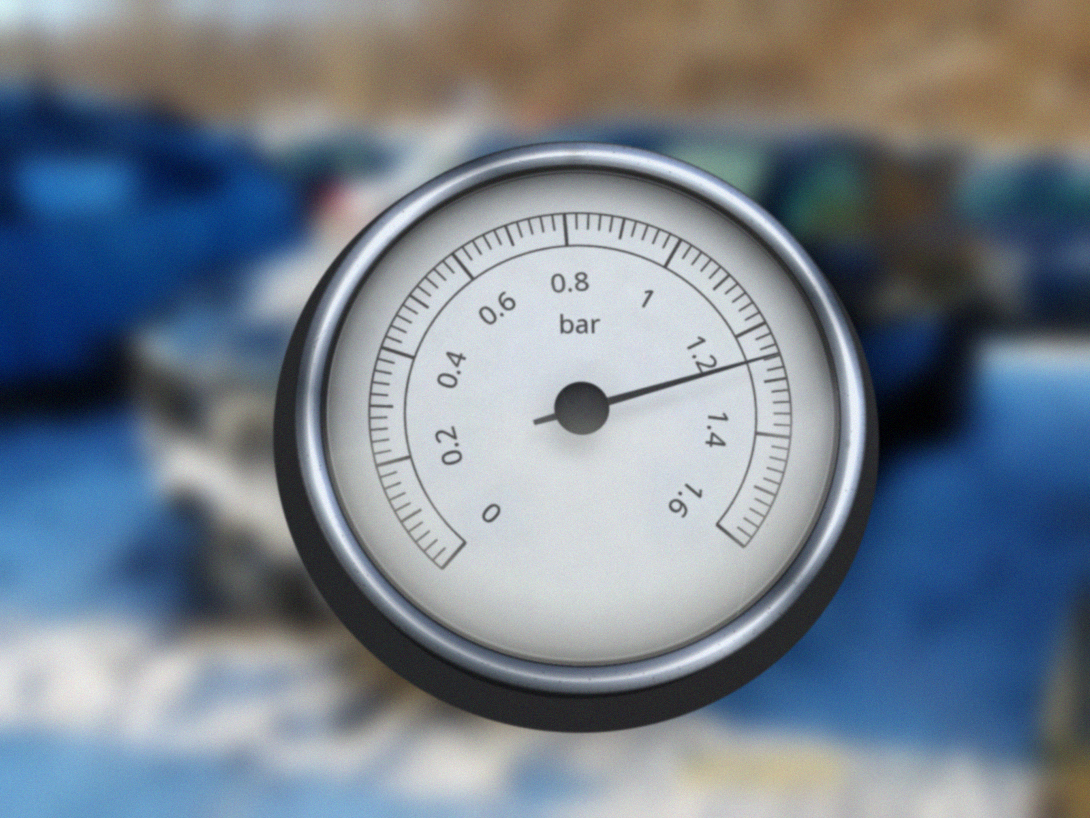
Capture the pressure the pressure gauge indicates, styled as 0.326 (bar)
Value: 1.26 (bar)
